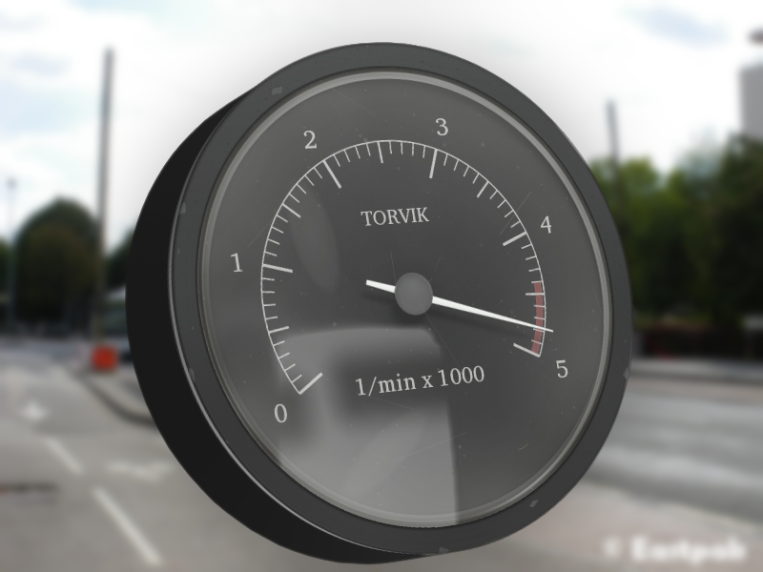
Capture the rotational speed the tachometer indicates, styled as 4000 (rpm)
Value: 4800 (rpm)
